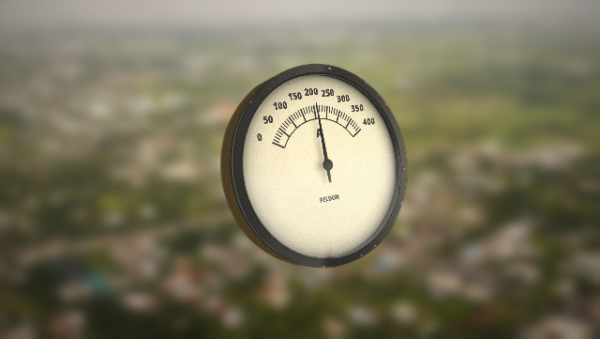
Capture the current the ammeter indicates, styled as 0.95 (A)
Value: 200 (A)
